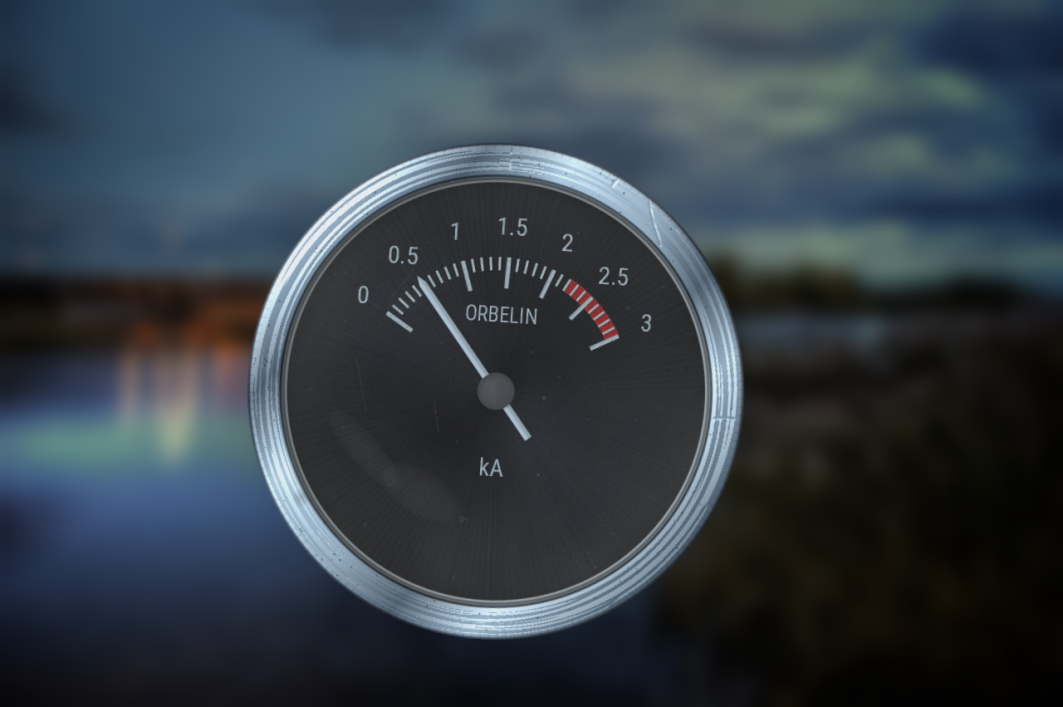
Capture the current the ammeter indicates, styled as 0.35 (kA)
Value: 0.5 (kA)
